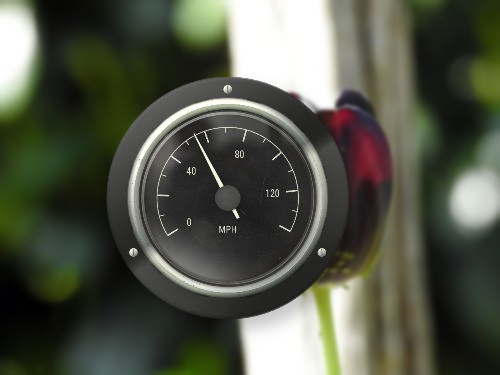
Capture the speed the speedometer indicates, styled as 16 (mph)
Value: 55 (mph)
